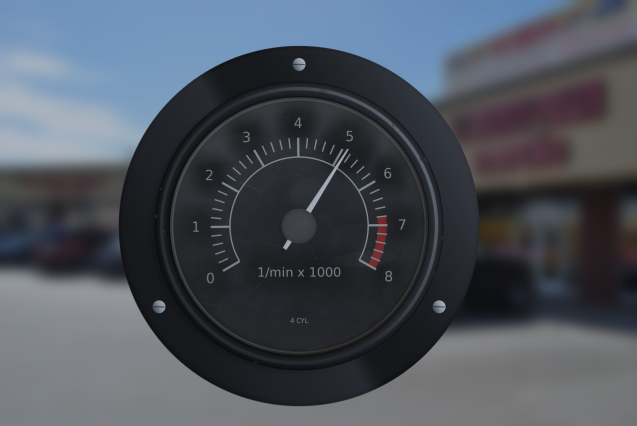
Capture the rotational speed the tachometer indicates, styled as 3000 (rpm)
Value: 5100 (rpm)
